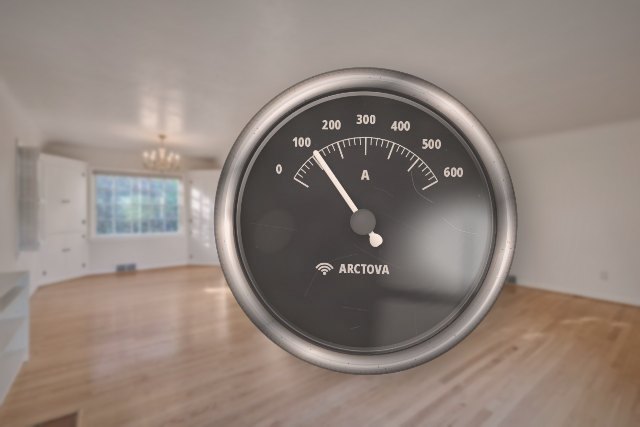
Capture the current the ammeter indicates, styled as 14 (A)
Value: 120 (A)
